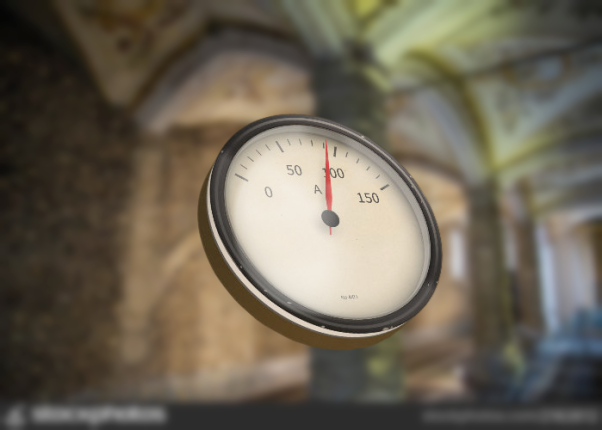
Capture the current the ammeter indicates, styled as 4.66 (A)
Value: 90 (A)
